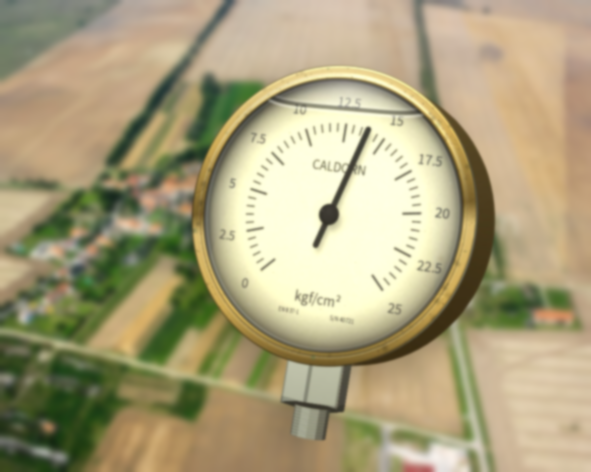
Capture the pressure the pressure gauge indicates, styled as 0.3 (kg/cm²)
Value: 14 (kg/cm²)
